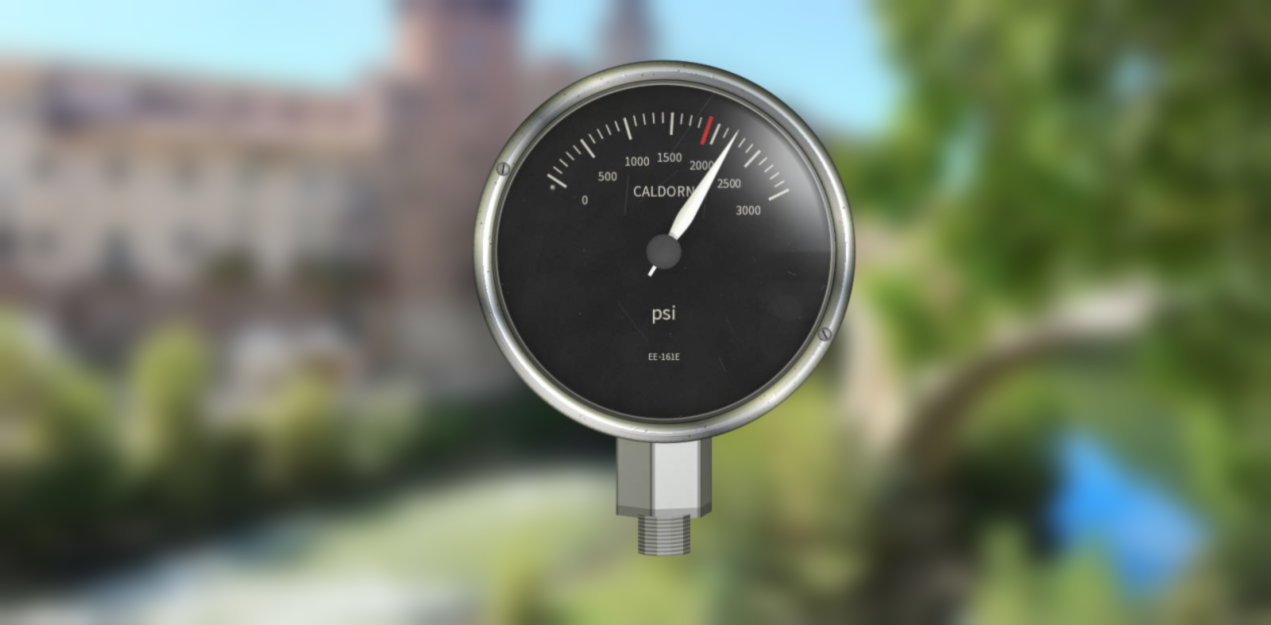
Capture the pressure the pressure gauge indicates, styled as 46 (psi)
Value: 2200 (psi)
